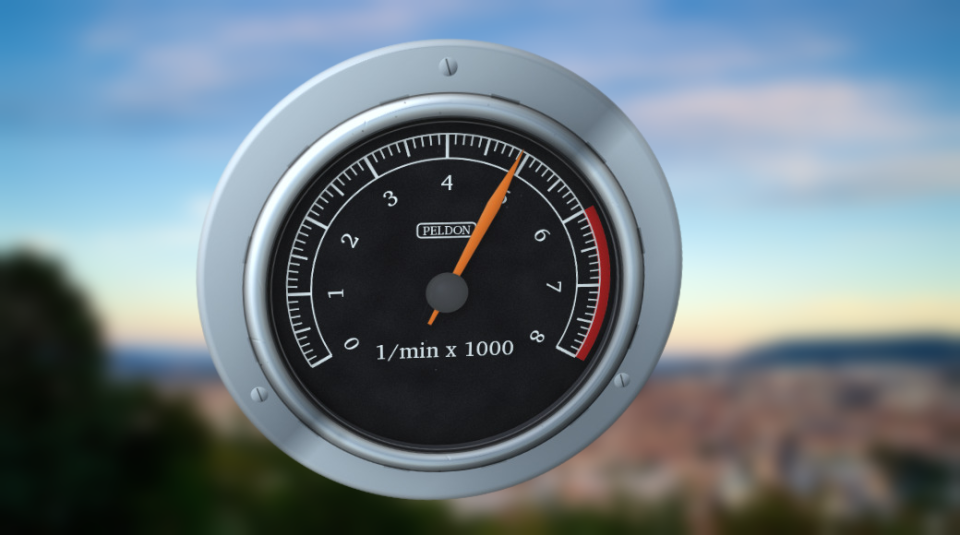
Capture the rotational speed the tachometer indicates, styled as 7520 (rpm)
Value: 4900 (rpm)
